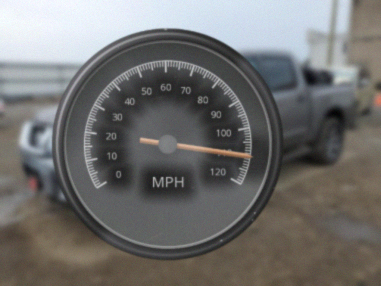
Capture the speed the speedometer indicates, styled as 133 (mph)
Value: 110 (mph)
